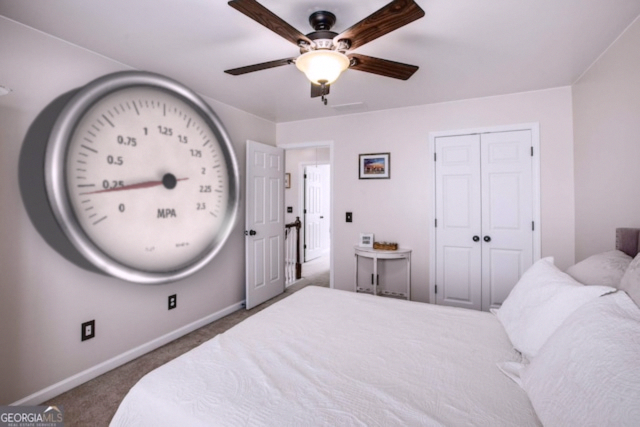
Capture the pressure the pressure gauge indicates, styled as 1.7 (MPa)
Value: 0.2 (MPa)
